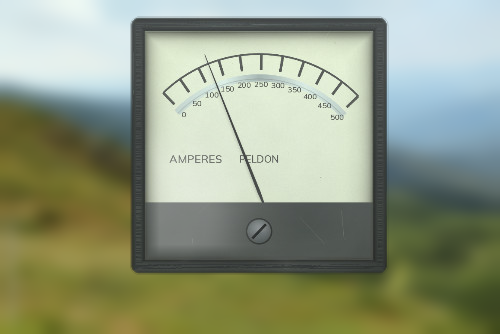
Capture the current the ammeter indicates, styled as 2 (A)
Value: 125 (A)
